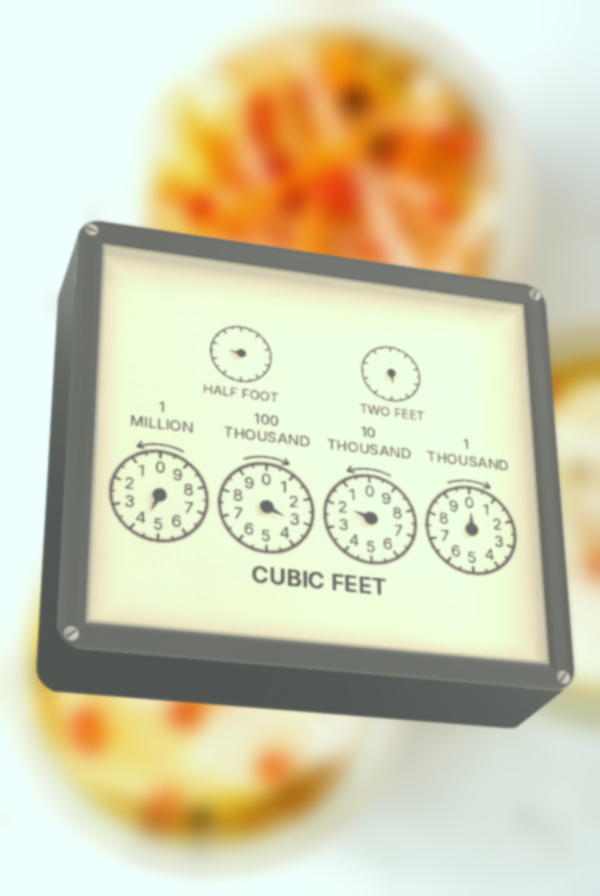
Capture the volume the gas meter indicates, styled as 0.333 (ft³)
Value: 432000 (ft³)
